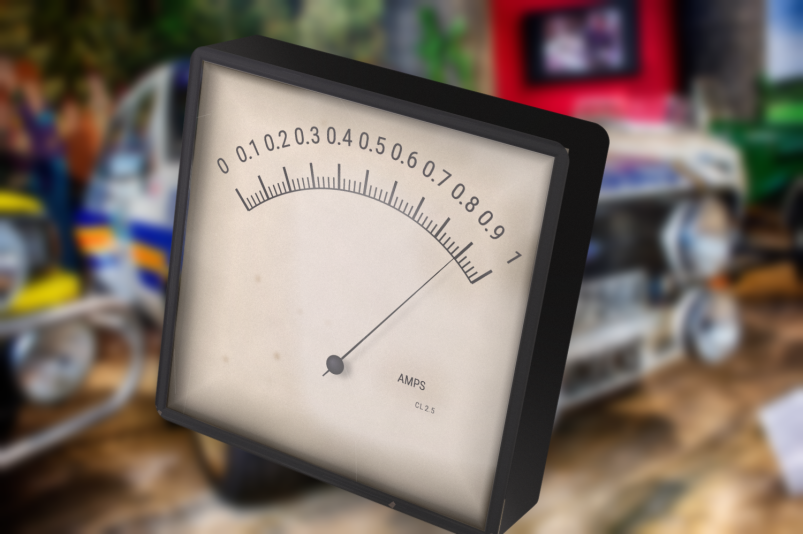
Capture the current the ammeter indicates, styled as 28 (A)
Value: 0.9 (A)
